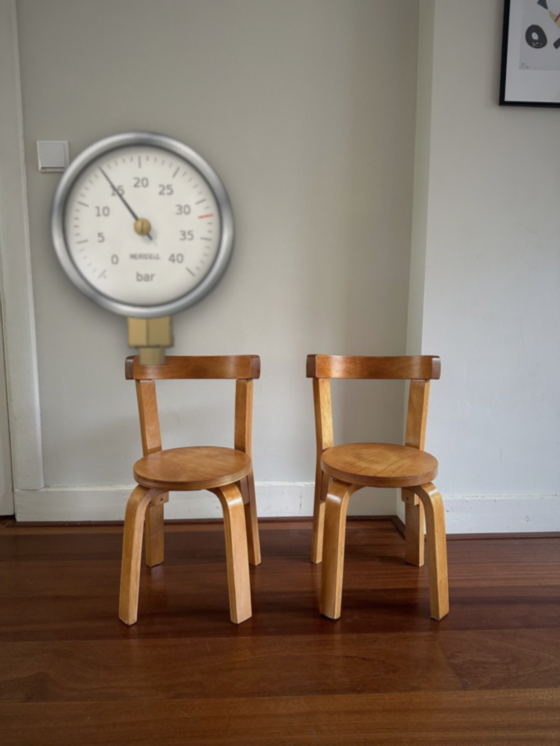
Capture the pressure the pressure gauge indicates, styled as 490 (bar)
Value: 15 (bar)
